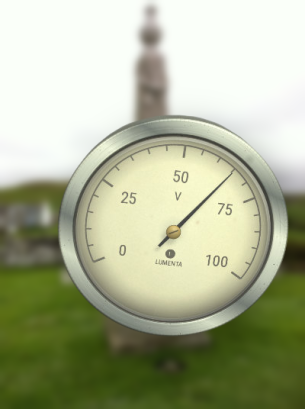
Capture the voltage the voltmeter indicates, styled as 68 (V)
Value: 65 (V)
